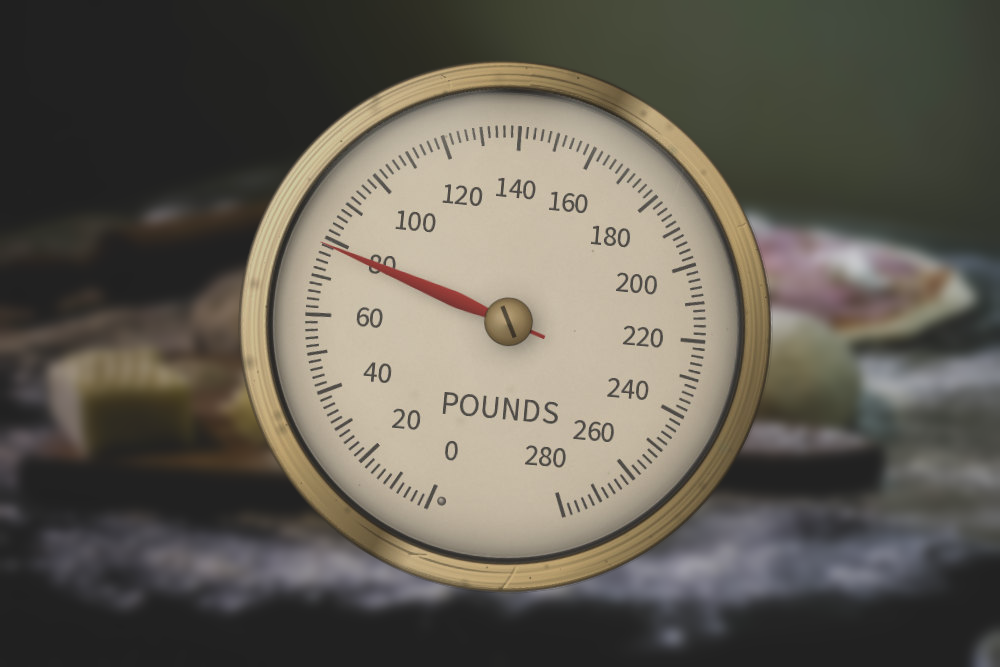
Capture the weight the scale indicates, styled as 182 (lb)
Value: 78 (lb)
